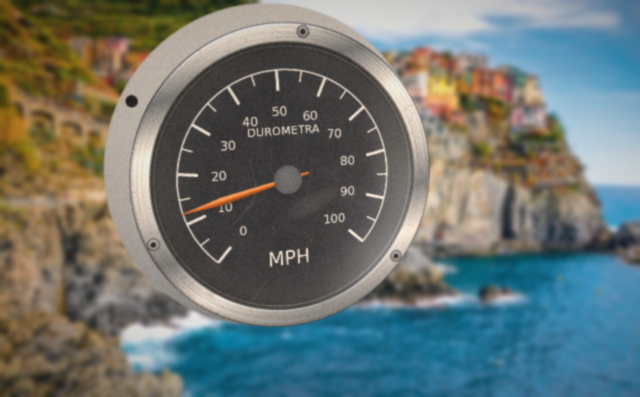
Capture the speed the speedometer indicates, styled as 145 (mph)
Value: 12.5 (mph)
